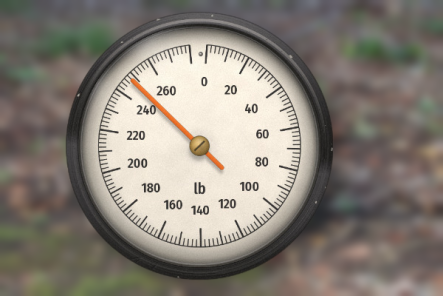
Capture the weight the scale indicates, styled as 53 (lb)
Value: 248 (lb)
